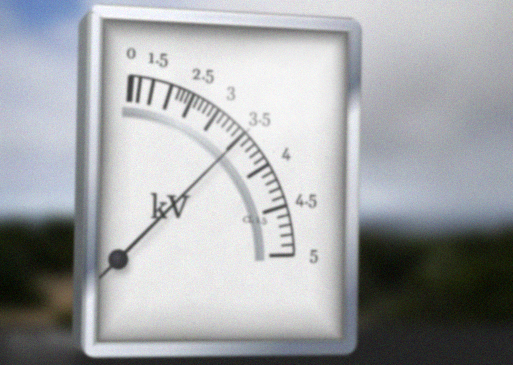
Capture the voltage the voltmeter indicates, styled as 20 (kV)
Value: 3.5 (kV)
